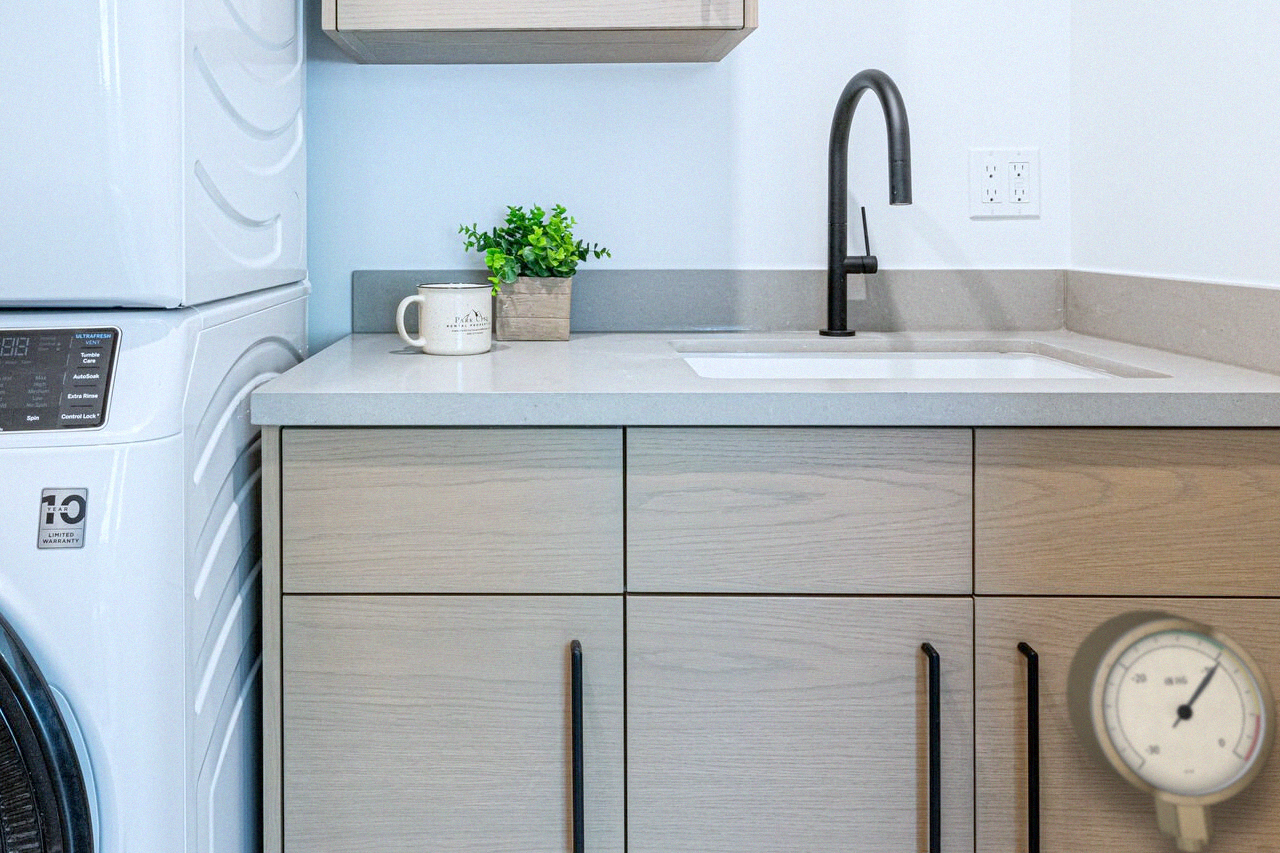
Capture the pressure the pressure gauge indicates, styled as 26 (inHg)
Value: -10 (inHg)
